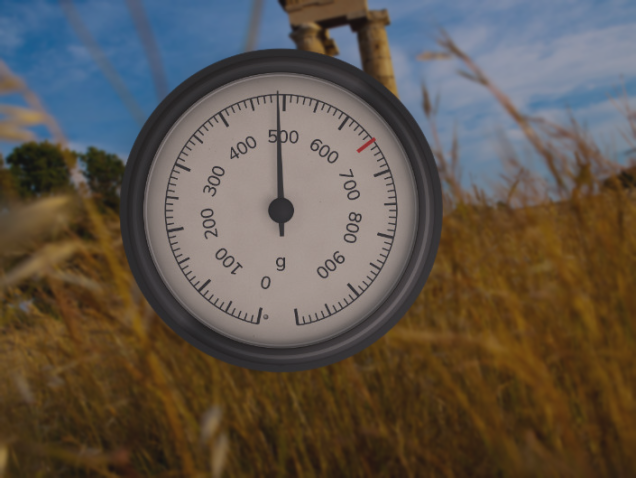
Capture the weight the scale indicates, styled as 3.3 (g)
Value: 490 (g)
